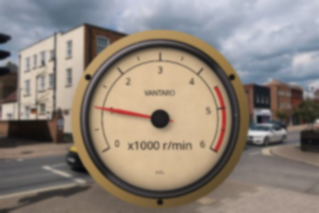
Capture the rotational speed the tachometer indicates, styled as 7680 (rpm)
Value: 1000 (rpm)
